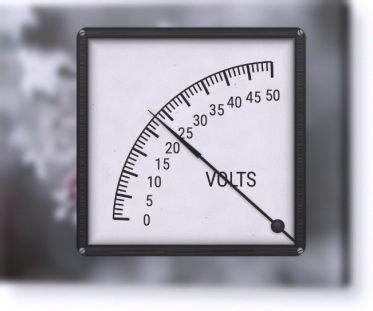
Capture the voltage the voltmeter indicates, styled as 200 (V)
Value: 23 (V)
